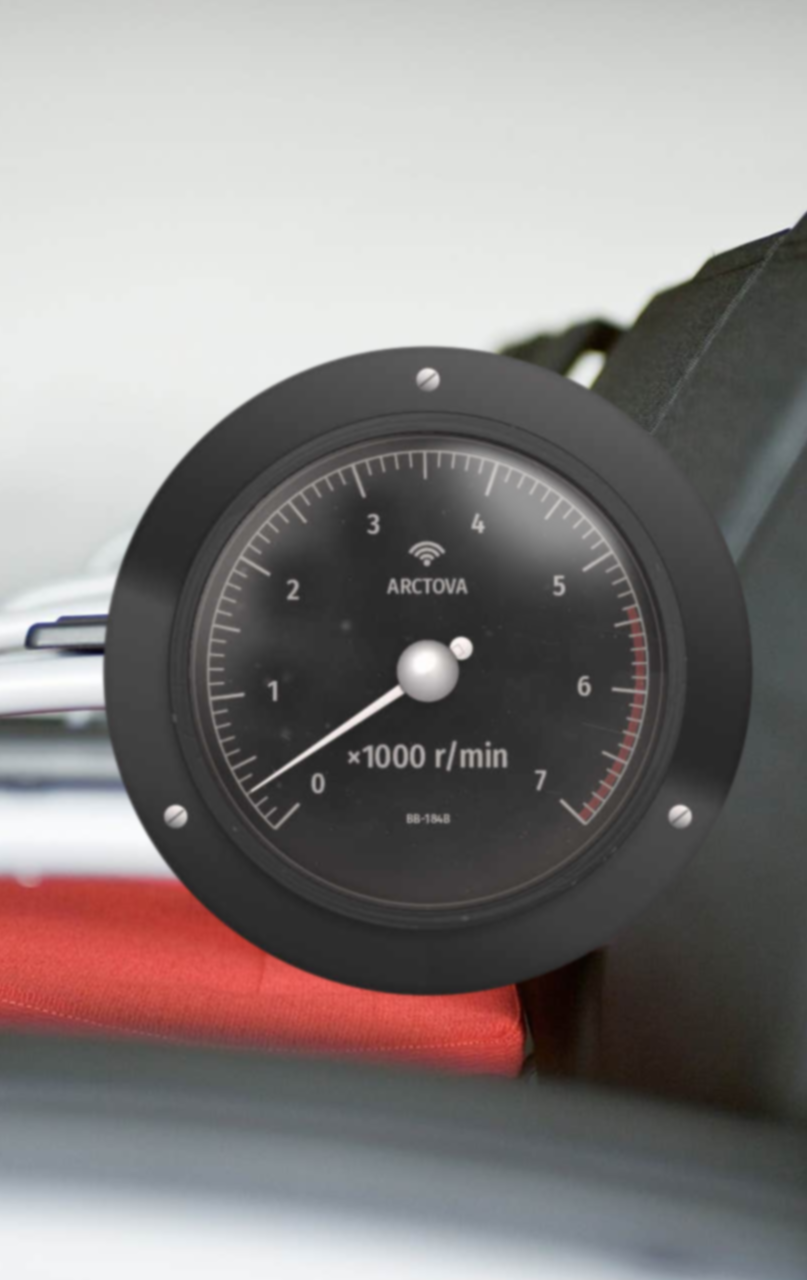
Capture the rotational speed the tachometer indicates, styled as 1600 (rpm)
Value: 300 (rpm)
